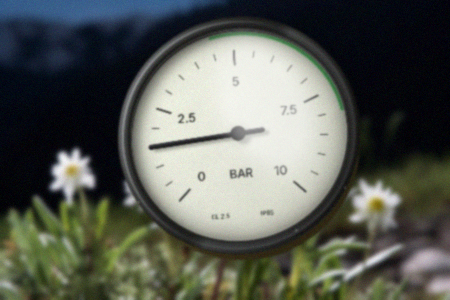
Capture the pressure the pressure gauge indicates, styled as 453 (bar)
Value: 1.5 (bar)
